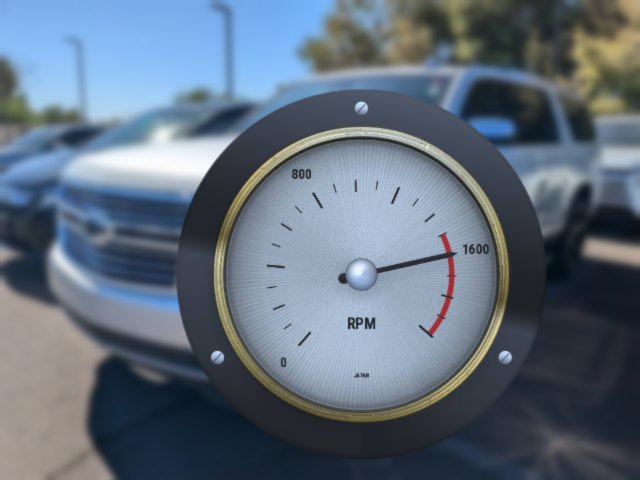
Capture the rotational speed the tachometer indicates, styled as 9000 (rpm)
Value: 1600 (rpm)
